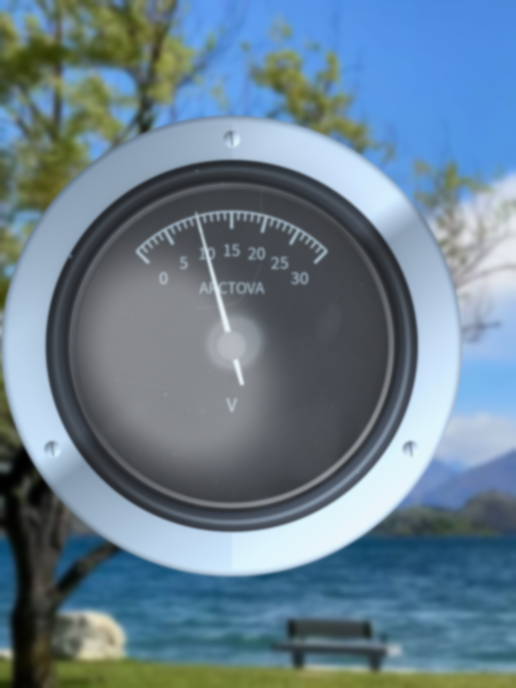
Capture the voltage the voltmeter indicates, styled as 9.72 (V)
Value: 10 (V)
